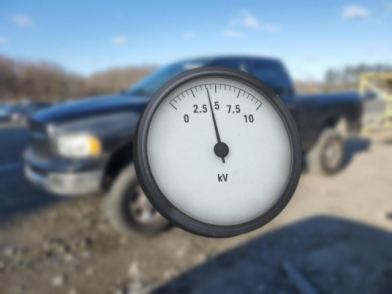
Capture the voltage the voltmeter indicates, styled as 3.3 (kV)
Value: 4 (kV)
